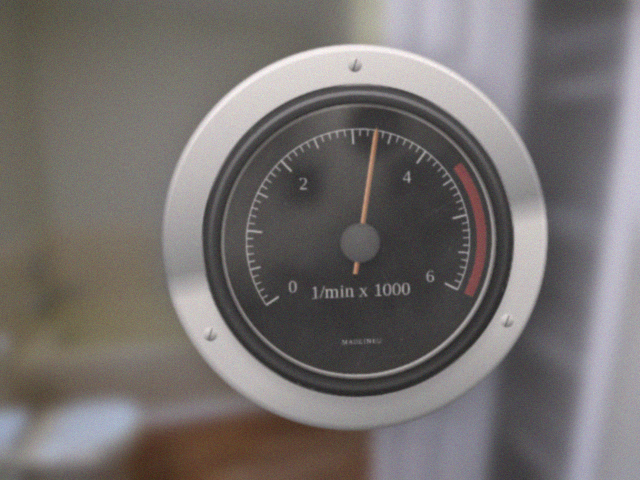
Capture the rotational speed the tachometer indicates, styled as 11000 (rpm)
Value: 3300 (rpm)
